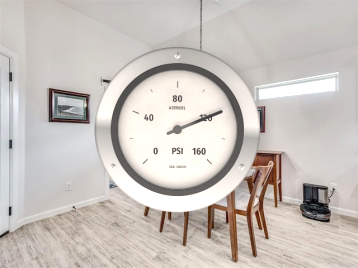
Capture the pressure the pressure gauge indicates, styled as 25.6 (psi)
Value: 120 (psi)
